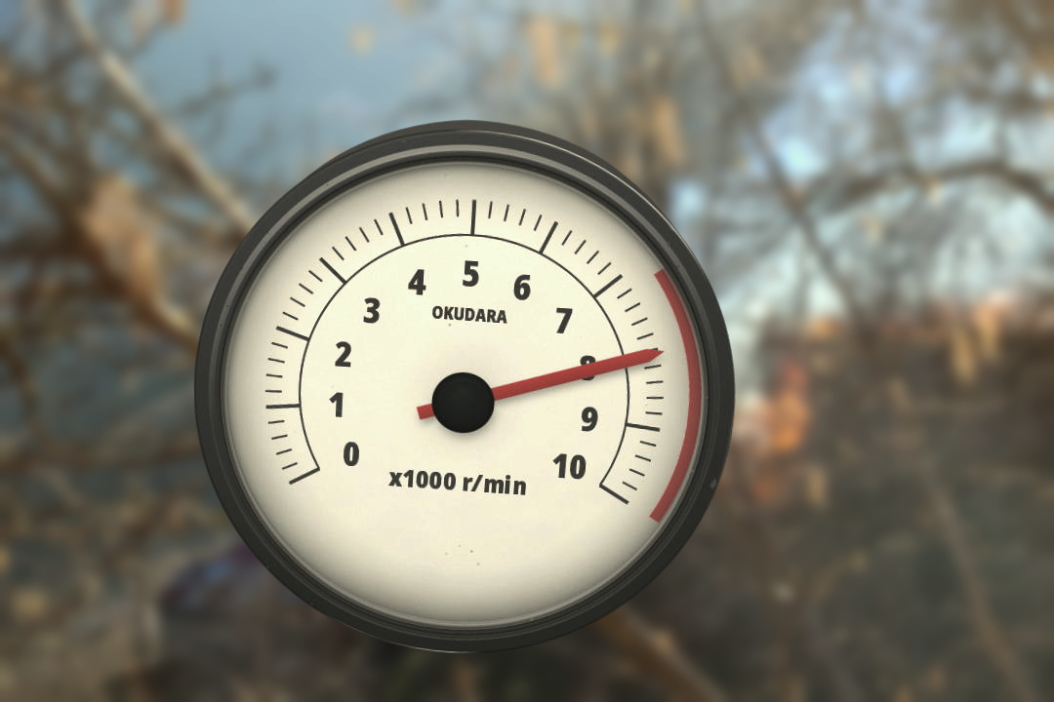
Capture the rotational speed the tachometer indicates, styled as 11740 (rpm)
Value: 8000 (rpm)
